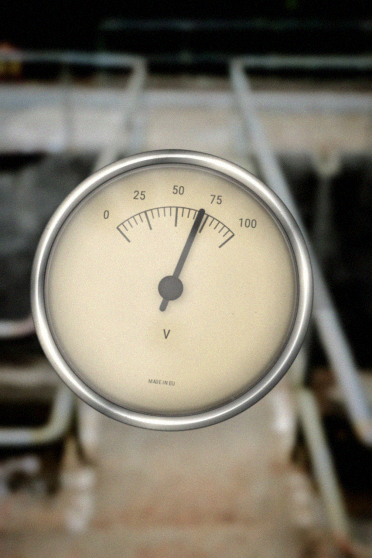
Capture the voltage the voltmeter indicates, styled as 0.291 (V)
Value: 70 (V)
